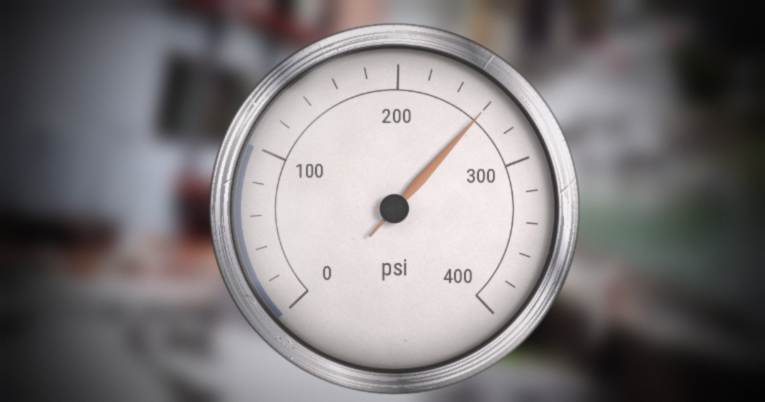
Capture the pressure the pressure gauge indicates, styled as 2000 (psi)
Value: 260 (psi)
